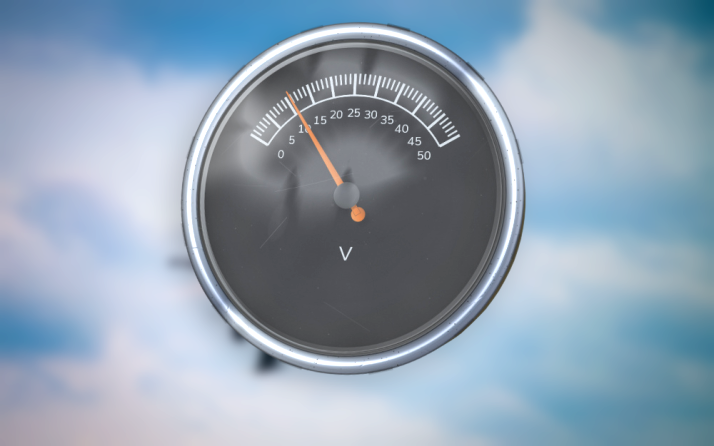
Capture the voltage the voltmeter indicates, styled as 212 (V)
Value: 11 (V)
